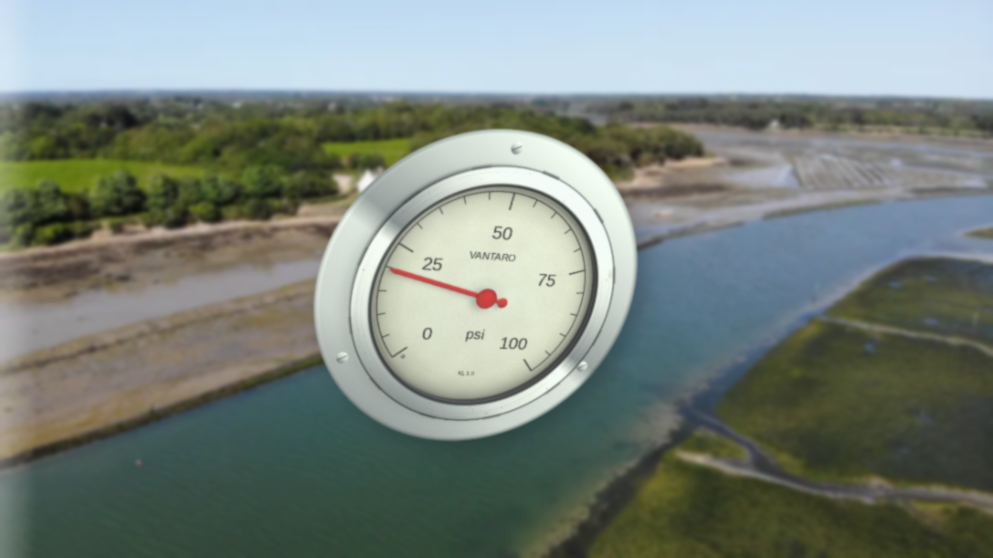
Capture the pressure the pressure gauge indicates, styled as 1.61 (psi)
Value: 20 (psi)
